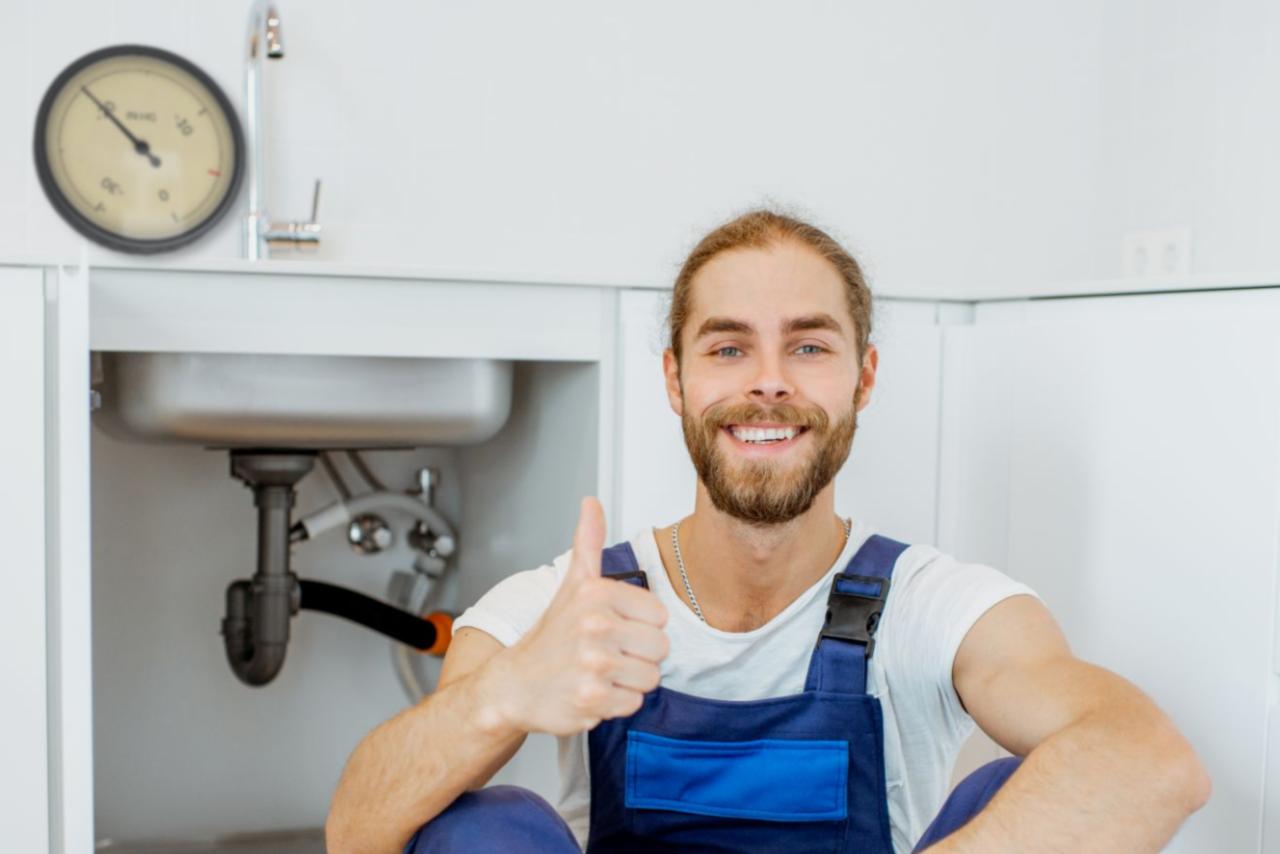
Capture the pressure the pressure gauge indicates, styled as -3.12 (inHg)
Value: -20 (inHg)
